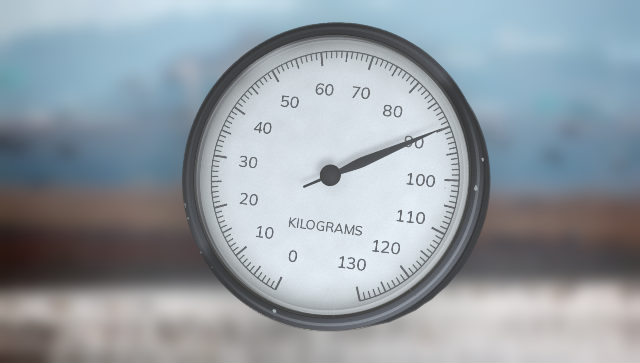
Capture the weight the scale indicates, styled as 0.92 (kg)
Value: 90 (kg)
